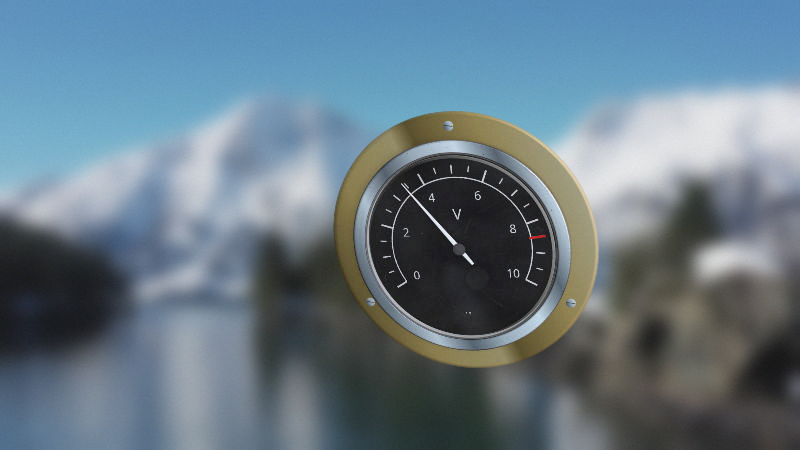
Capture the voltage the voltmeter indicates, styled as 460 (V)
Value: 3.5 (V)
